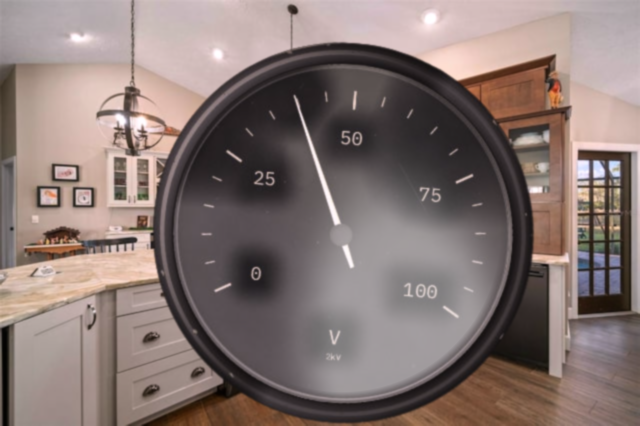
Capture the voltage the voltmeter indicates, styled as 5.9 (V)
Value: 40 (V)
